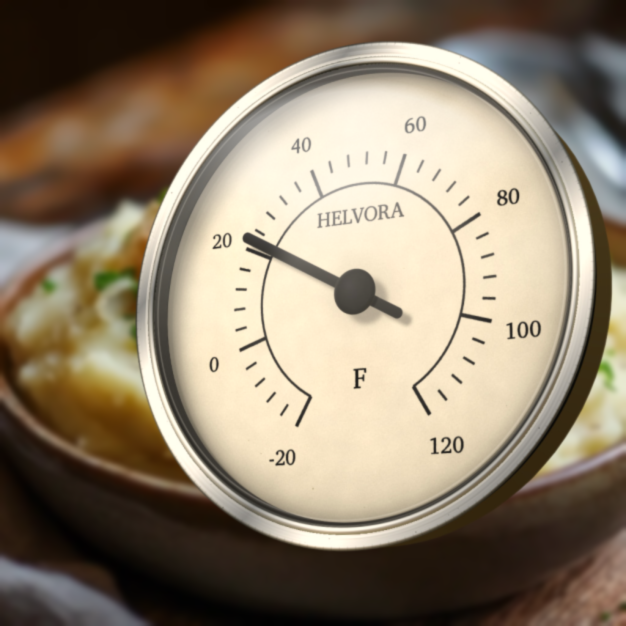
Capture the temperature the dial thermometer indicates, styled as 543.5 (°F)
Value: 22 (°F)
